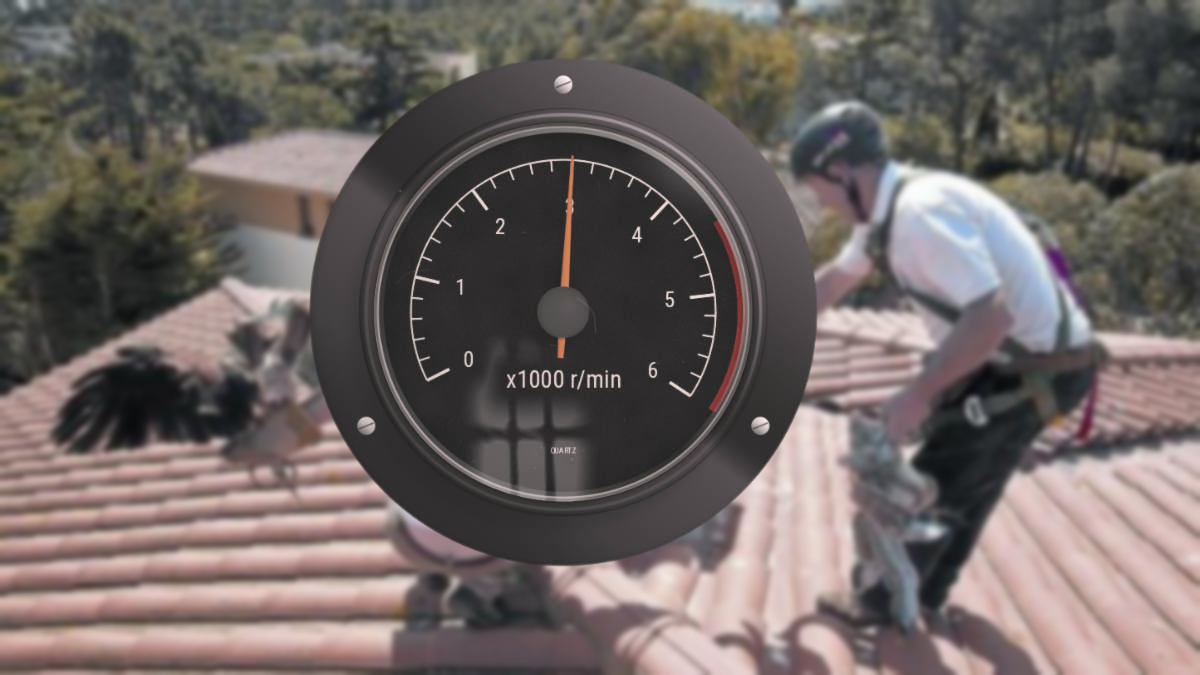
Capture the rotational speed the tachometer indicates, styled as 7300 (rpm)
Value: 3000 (rpm)
